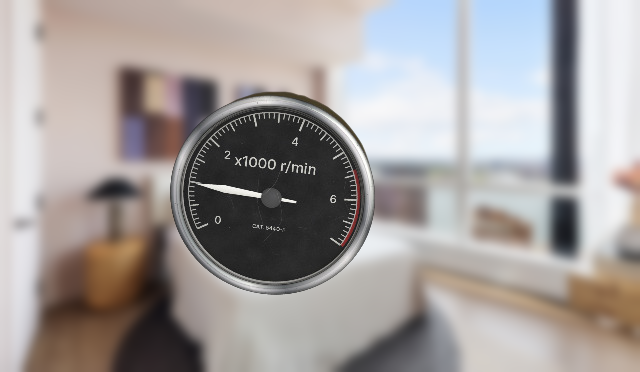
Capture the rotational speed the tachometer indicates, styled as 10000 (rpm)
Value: 1000 (rpm)
